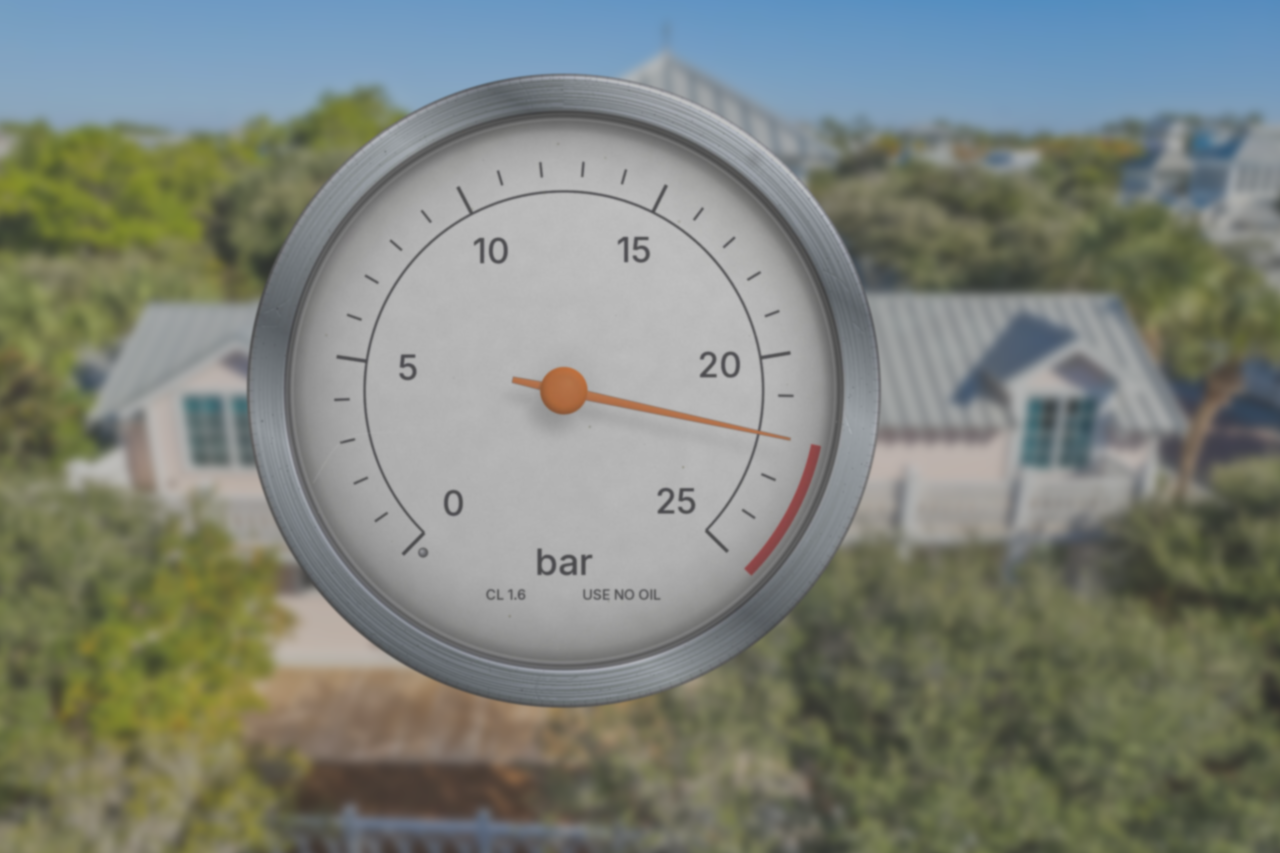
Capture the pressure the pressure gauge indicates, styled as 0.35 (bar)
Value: 22 (bar)
